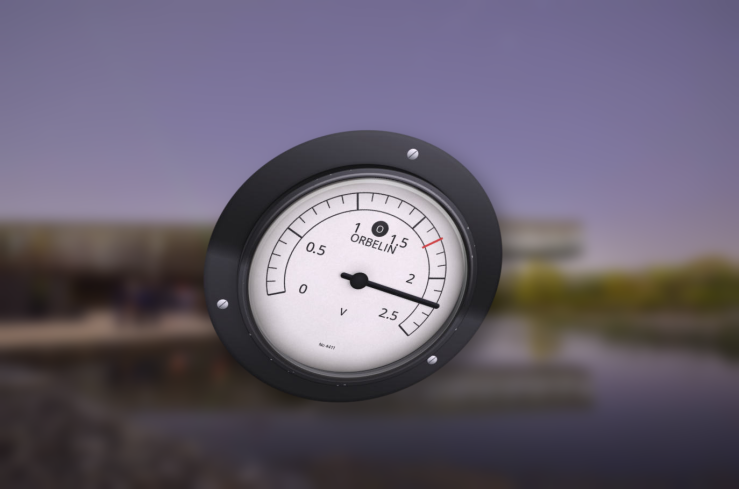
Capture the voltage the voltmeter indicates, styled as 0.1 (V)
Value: 2.2 (V)
